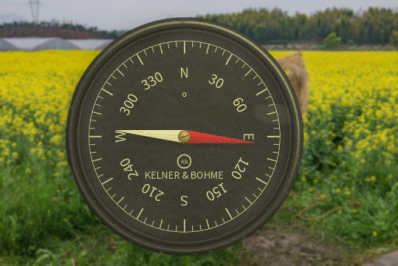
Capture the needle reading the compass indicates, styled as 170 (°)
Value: 95 (°)
